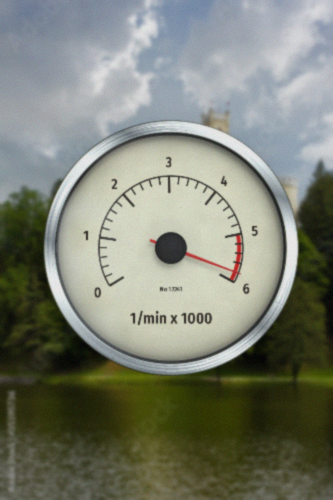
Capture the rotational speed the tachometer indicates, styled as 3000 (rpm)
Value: 5800 (rpm)
